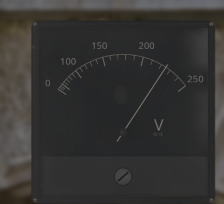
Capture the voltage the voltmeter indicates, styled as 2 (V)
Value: 225 (V)
